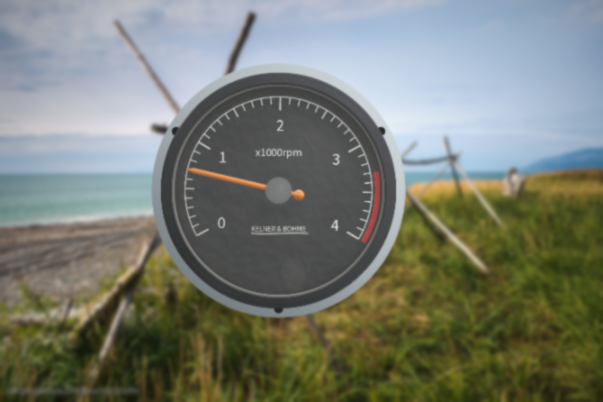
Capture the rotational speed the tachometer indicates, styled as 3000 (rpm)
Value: 700 (rpm)
